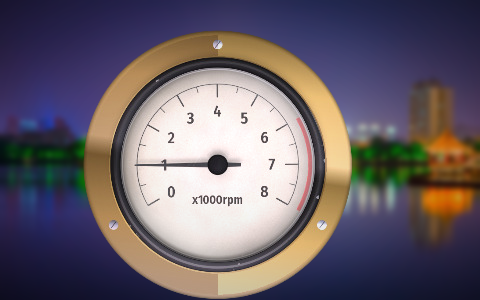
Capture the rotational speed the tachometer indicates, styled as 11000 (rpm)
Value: 1000 (rpm)
